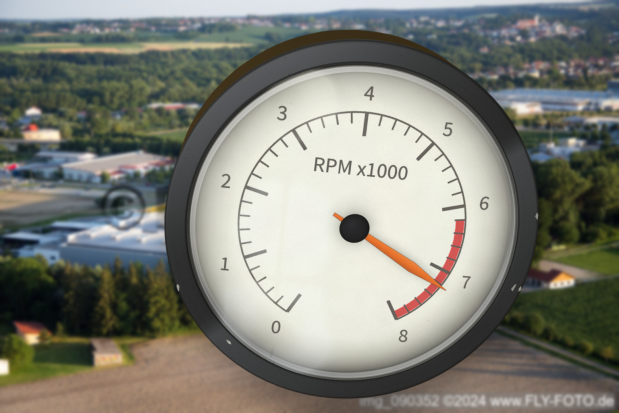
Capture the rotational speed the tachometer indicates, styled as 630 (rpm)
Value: 7200 (rpm)
